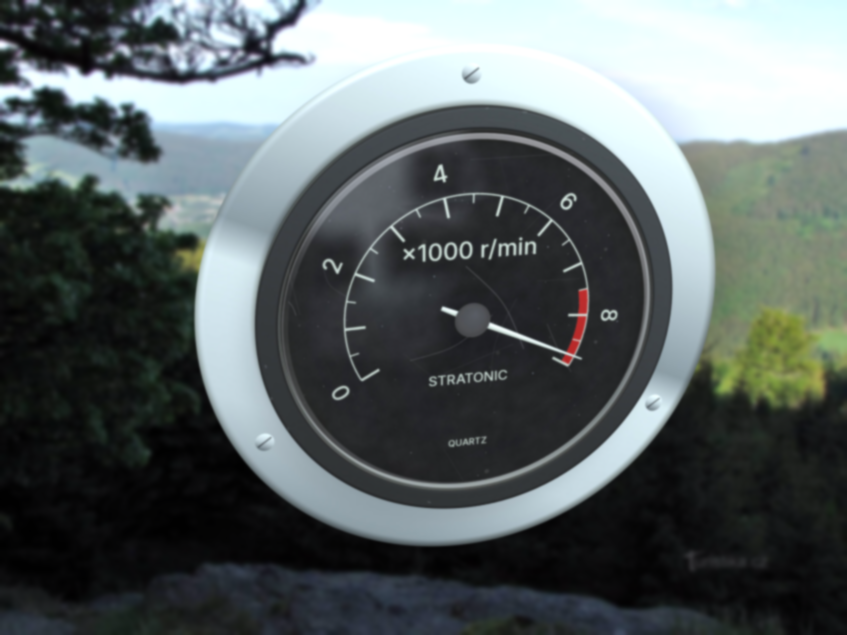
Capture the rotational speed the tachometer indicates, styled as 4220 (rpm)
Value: 8750 (rpm)
